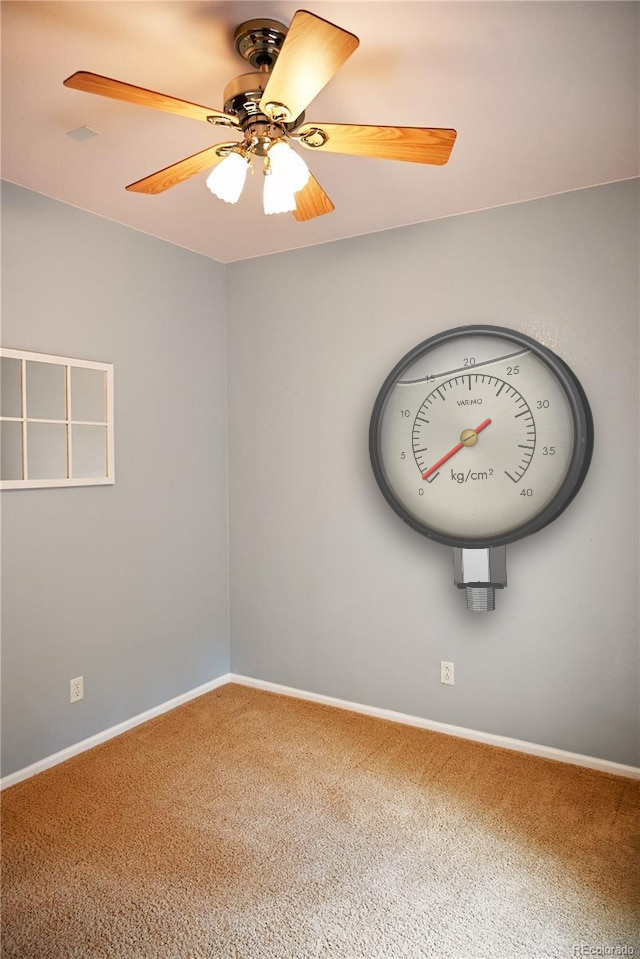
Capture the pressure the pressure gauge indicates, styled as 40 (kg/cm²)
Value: 1 (kg/cm²)
